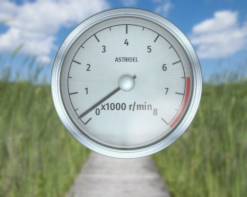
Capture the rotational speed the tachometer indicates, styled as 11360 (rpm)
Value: 250 (rpm)
